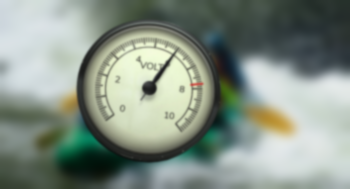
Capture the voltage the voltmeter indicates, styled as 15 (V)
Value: 6 (V)
